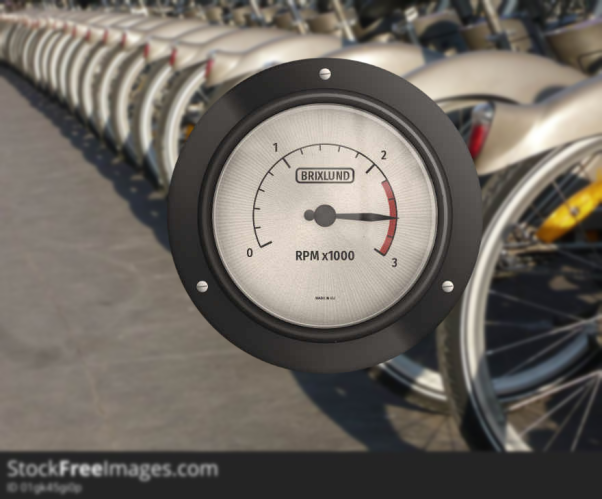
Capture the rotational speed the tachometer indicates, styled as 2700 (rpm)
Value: 2600 (rpm)
